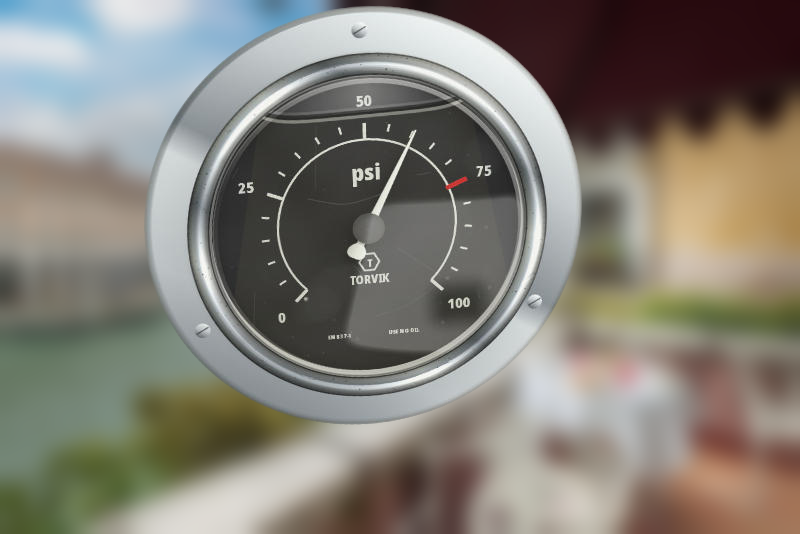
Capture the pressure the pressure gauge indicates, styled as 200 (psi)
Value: 60 (psi)
